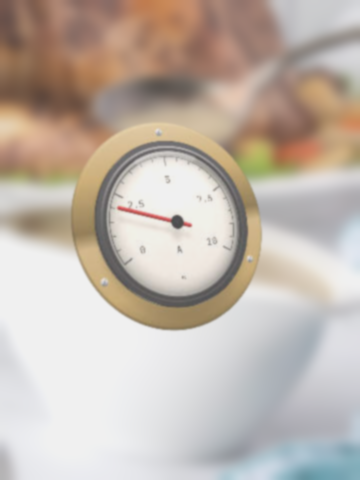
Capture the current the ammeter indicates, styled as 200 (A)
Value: 2 (A)
